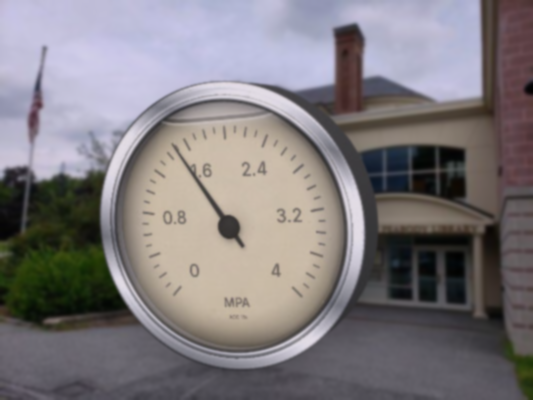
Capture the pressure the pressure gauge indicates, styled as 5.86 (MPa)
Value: 1.5 (MPa)
